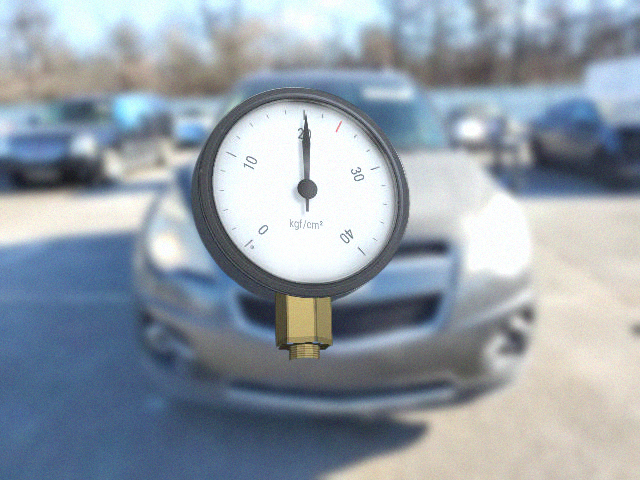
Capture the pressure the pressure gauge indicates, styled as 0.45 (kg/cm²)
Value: 20 (kg/cm²)
